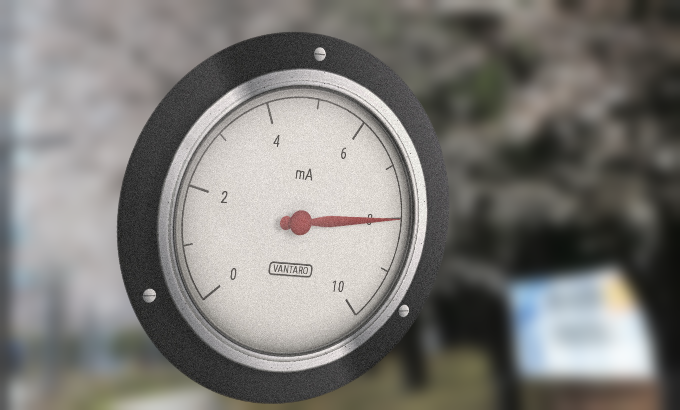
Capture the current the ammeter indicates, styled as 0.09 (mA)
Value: 8 (mA)
